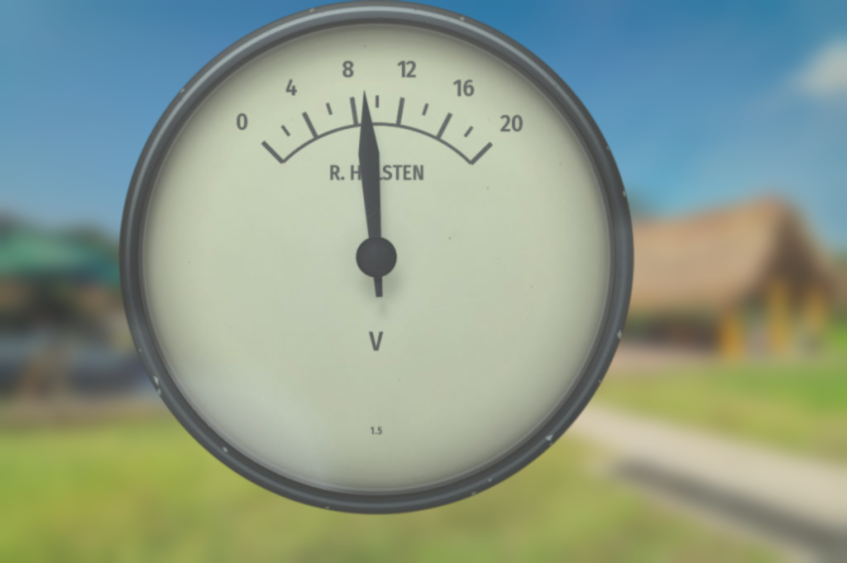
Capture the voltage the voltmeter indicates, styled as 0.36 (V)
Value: 9 (V)
